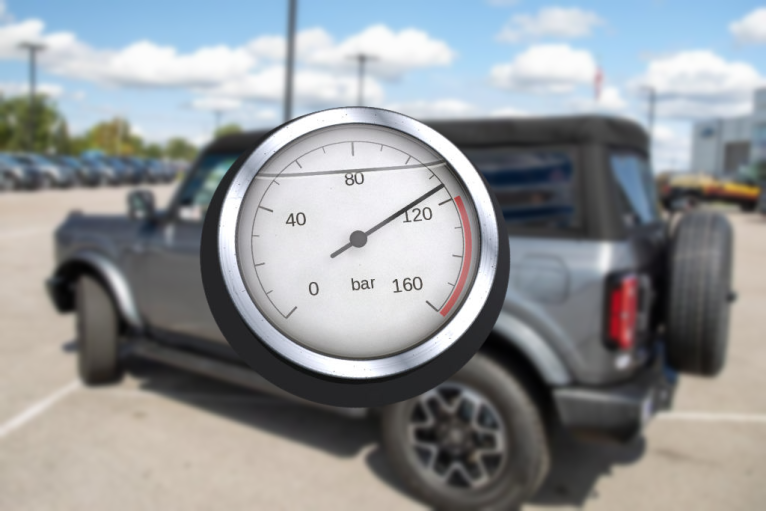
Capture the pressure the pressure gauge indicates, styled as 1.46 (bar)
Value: 115 (bar)
